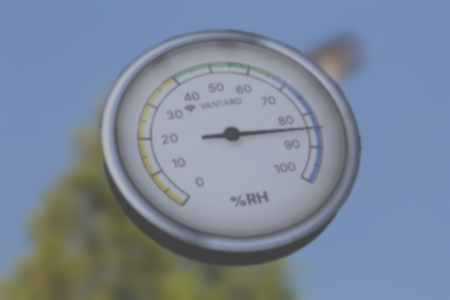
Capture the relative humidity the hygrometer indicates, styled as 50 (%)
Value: 85 (%)
